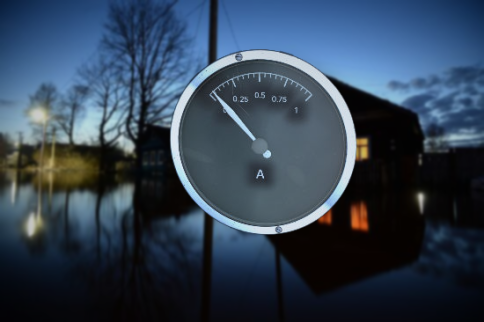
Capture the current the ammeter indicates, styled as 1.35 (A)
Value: 0.05 (A)
